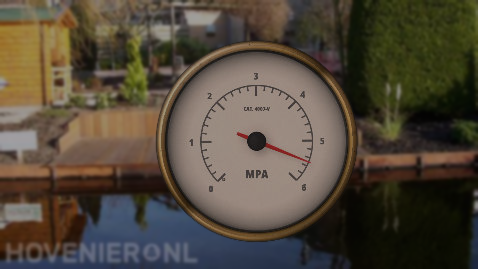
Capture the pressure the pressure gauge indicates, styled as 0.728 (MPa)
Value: 5.5 (MPa)
